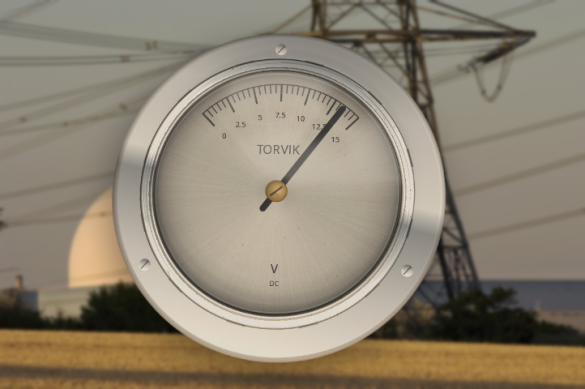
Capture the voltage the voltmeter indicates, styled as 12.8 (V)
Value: 13.5 (V)
